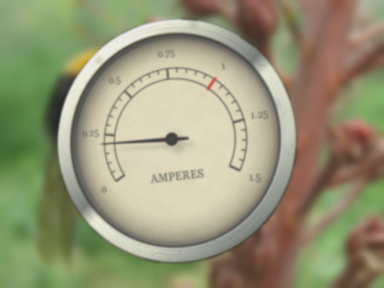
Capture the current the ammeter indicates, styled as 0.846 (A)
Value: 0.2 (A)
